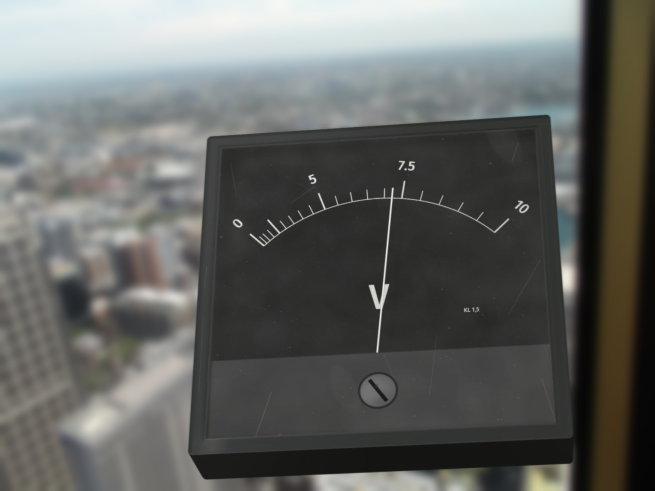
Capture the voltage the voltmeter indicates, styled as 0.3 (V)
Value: 7.25 (V)
